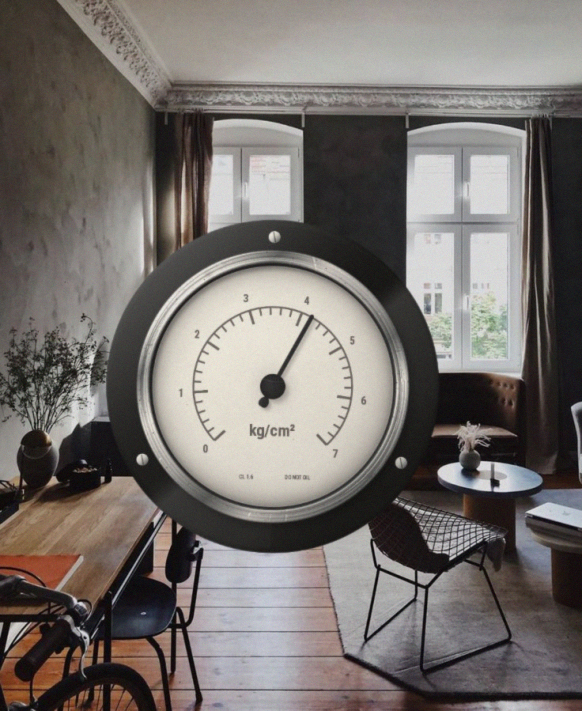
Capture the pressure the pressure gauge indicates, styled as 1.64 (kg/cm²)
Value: 4.2 (kg/cm²)
